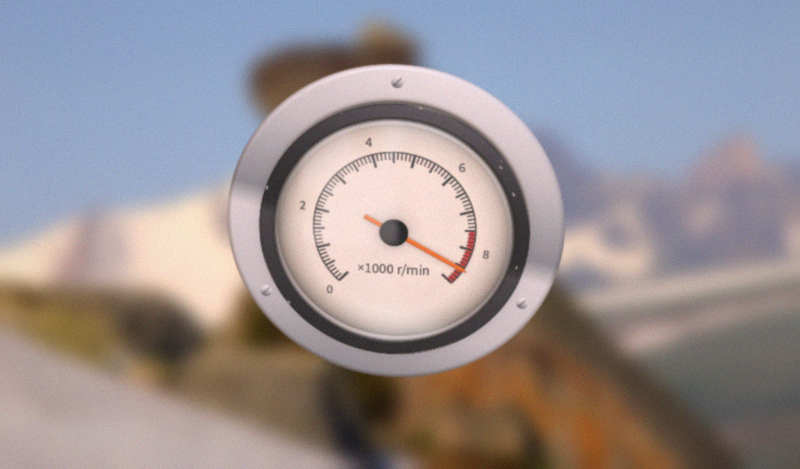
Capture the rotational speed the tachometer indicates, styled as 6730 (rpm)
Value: 8500 (rpm)
